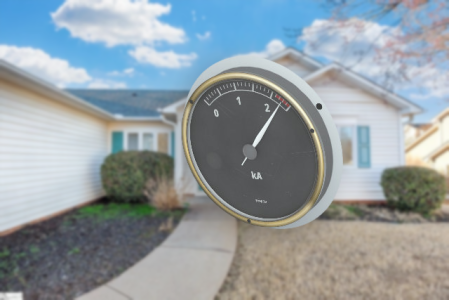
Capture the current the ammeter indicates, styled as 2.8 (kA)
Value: 2.3 (kA)
